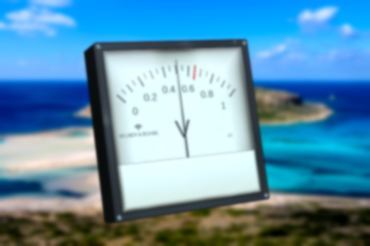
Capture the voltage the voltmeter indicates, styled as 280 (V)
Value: 0.5 (V)
